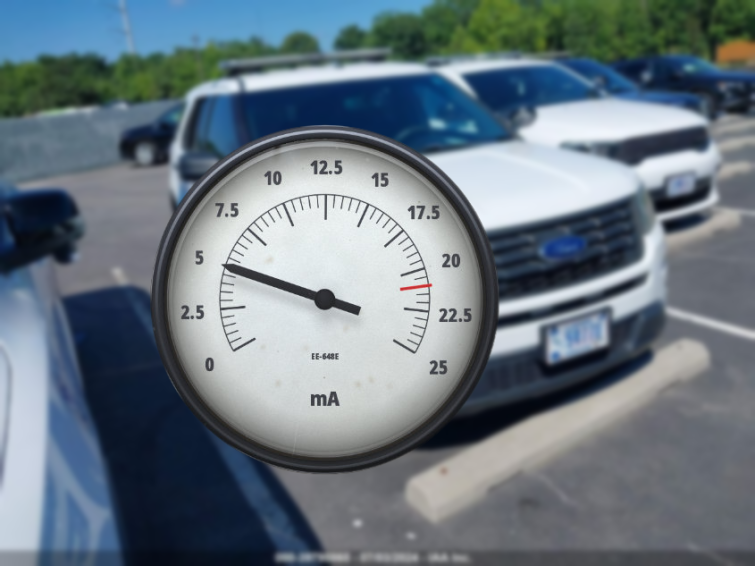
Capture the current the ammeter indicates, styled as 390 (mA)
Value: 5 (mA)
